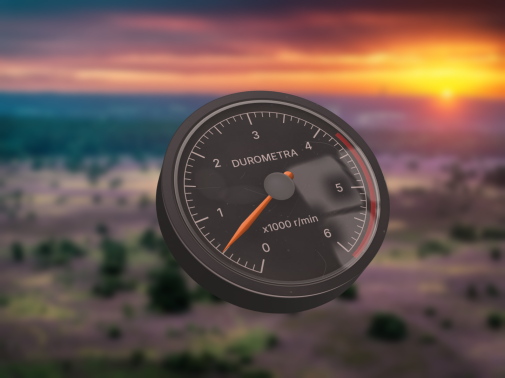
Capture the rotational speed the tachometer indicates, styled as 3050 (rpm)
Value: 500 (rpm)
